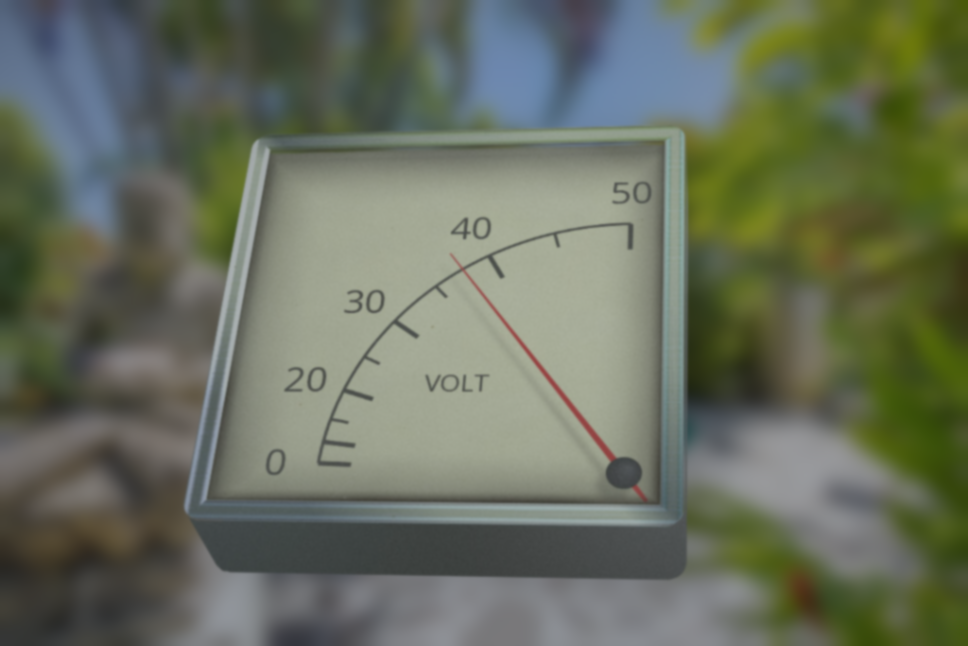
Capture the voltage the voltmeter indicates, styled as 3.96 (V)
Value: 37.5 (V)
